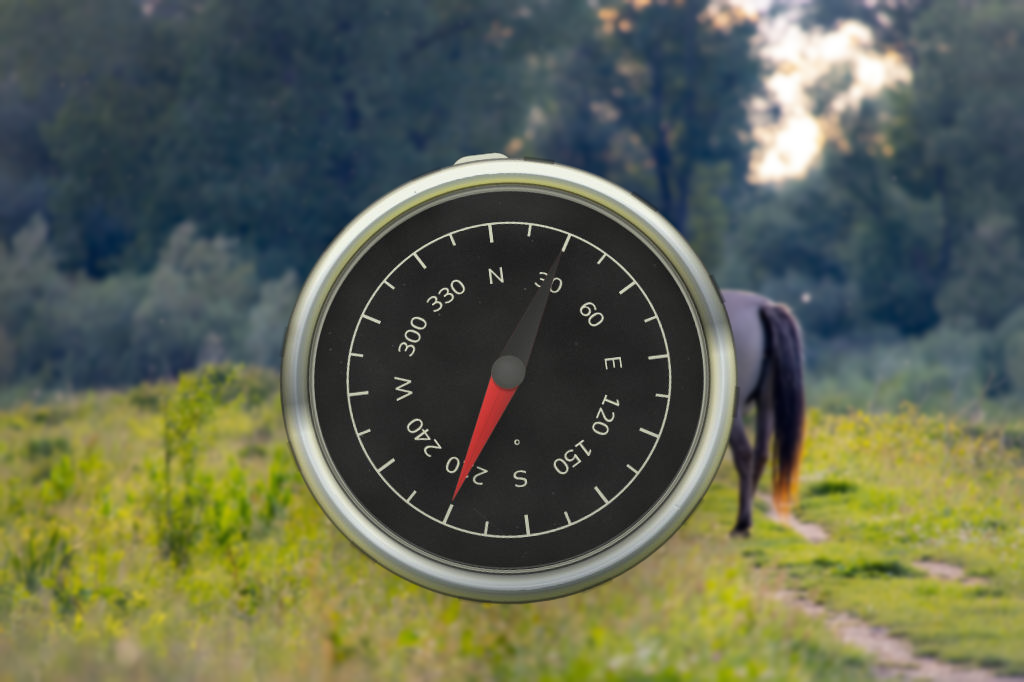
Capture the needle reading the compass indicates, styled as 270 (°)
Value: 210 (°)
